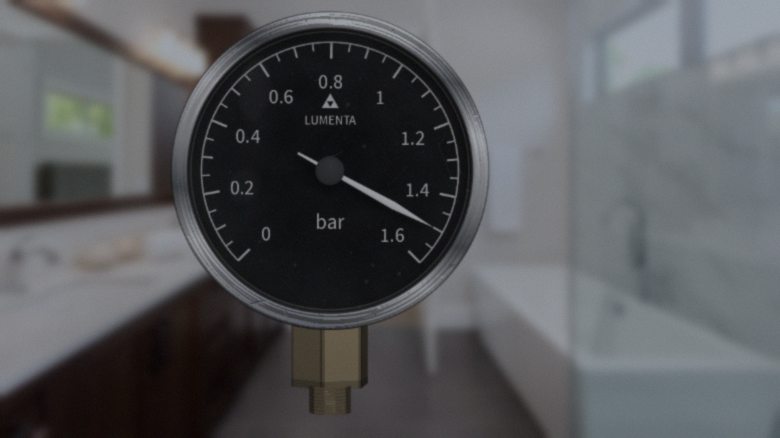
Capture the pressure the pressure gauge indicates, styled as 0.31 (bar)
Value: 1.5 (bar)
